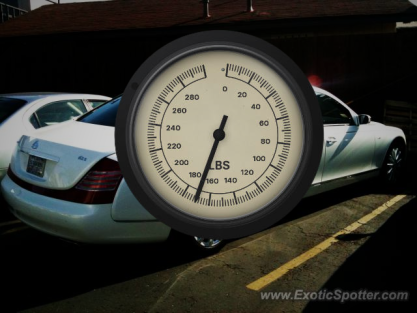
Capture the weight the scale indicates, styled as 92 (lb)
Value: 170 (lb)
